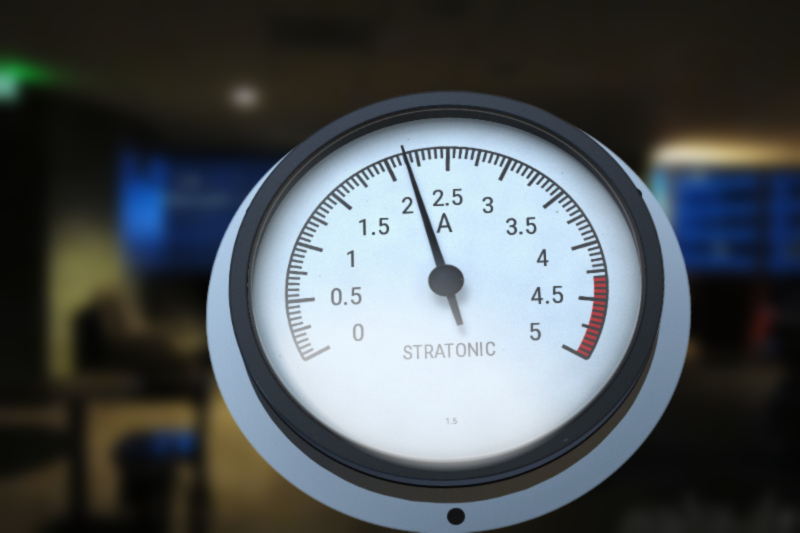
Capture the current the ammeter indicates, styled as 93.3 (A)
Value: 2.15 (A)
